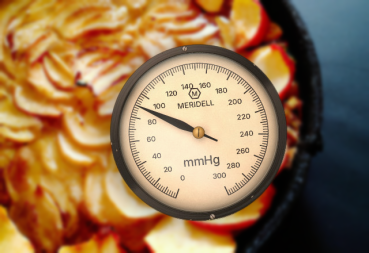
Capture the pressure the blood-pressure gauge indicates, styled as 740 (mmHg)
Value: 90 (mmHg)
